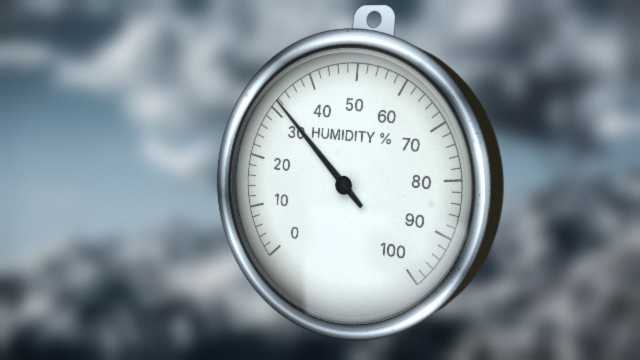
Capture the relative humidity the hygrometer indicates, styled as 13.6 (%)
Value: 32 (%)
